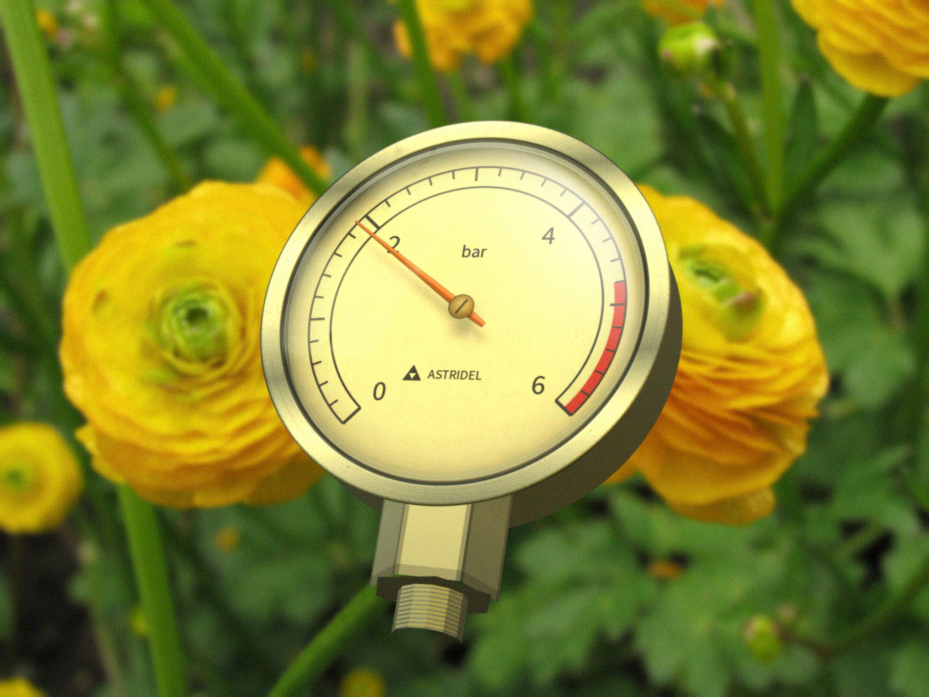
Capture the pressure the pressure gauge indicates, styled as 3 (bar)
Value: 1.9 (bar)
